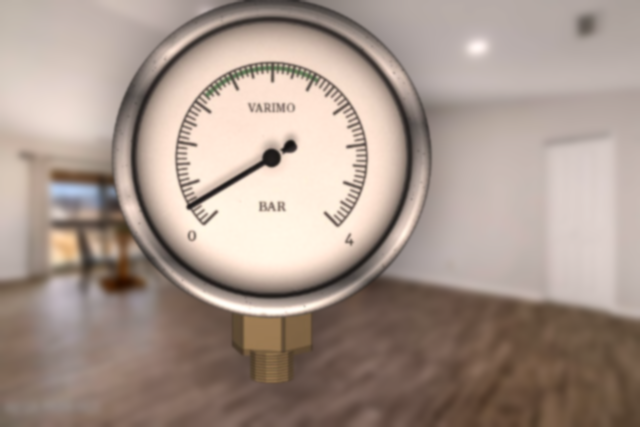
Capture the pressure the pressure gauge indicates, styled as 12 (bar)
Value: 0.2 (bar)
